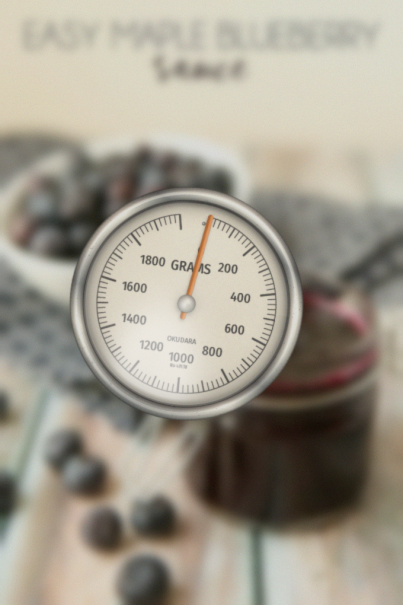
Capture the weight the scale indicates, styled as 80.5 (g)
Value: 0 (g)
